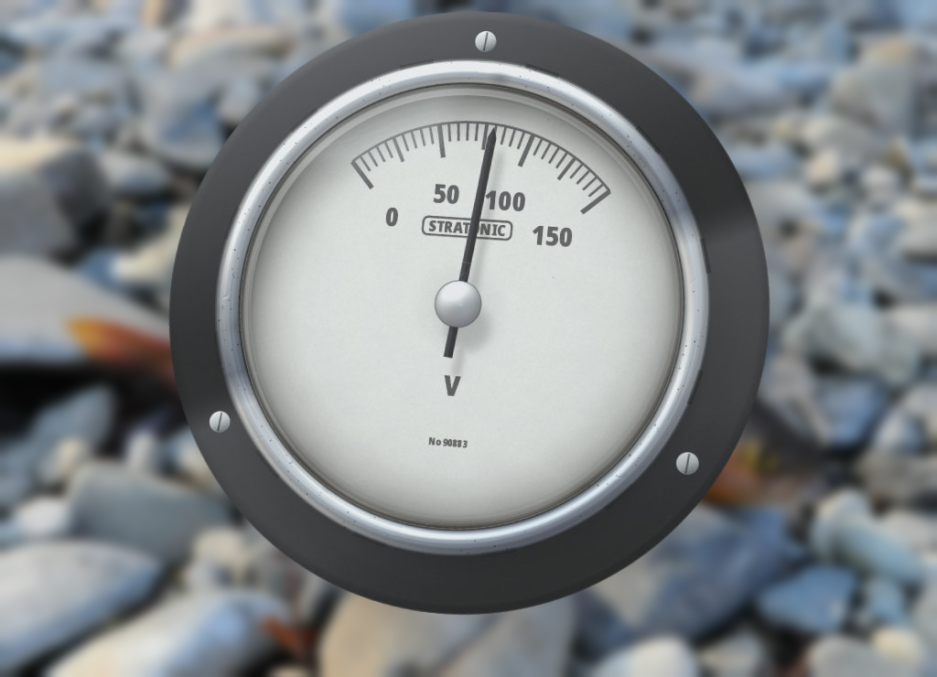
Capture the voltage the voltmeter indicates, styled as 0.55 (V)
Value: 80 (V)
